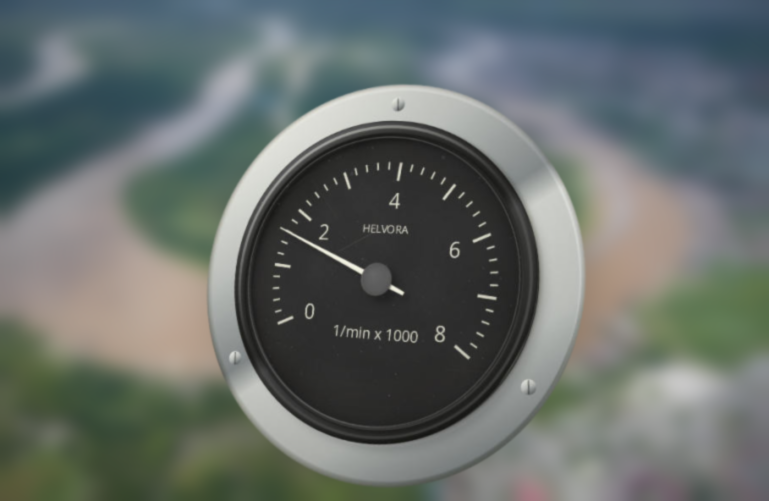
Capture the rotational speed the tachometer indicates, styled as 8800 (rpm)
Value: 1600 (rpm)
